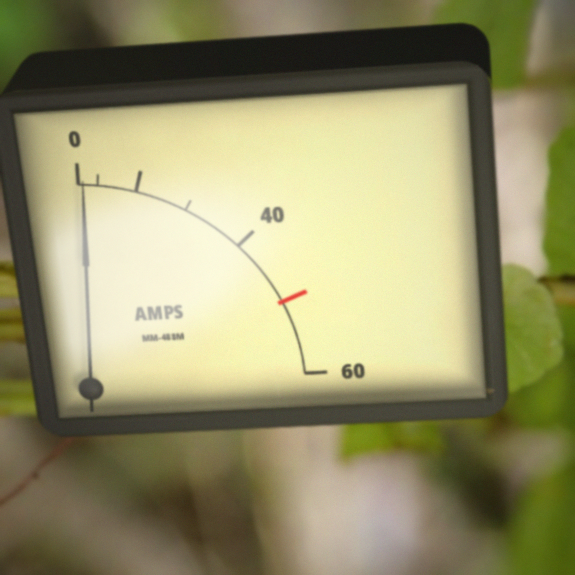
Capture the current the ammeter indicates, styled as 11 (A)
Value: 5 (A)
